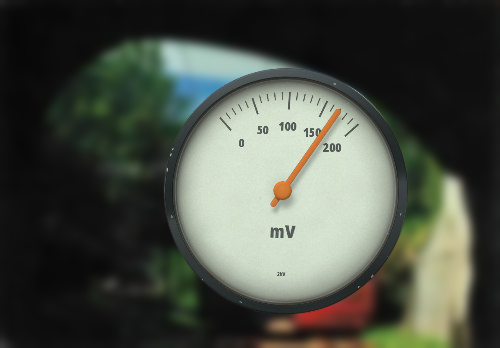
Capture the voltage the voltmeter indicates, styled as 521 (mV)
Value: 170 (mV)
